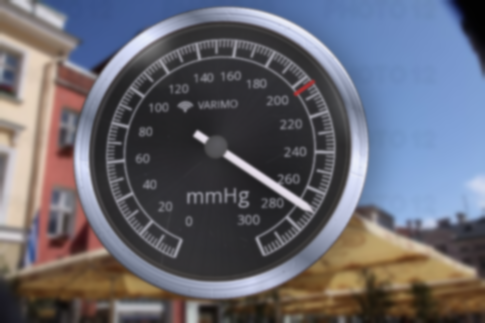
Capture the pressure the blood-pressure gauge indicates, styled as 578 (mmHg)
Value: 270 (mmHg)
